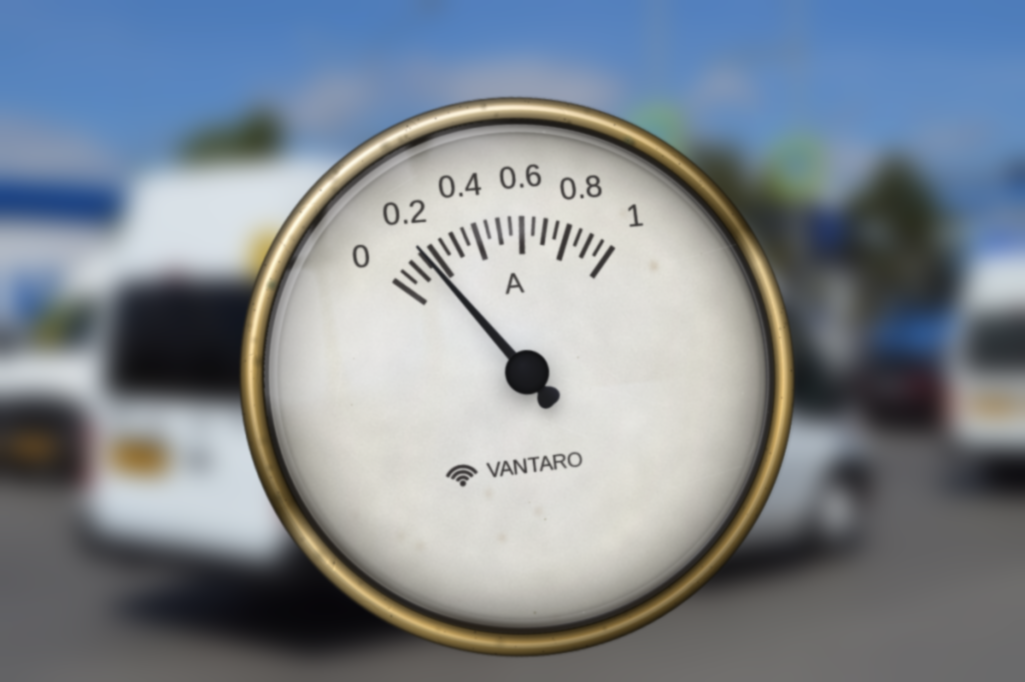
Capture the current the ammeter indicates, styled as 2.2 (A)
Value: 0.15 (A)
